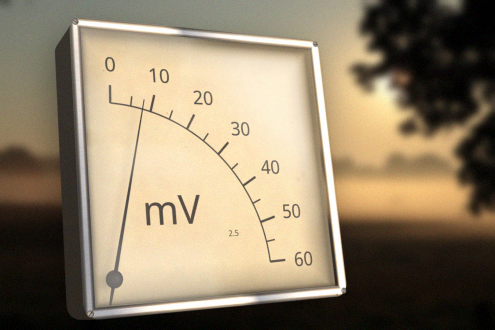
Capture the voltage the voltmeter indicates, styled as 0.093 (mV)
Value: 7.5 (mV)
